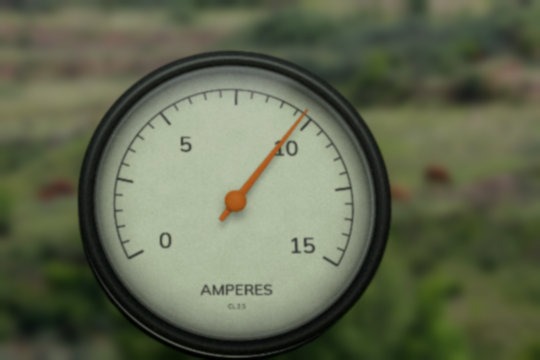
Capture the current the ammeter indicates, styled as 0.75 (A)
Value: 9.75 (A)
